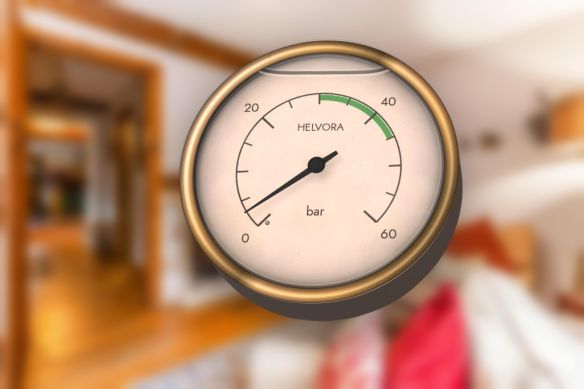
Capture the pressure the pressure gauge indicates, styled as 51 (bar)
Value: 2.5 (bar)
